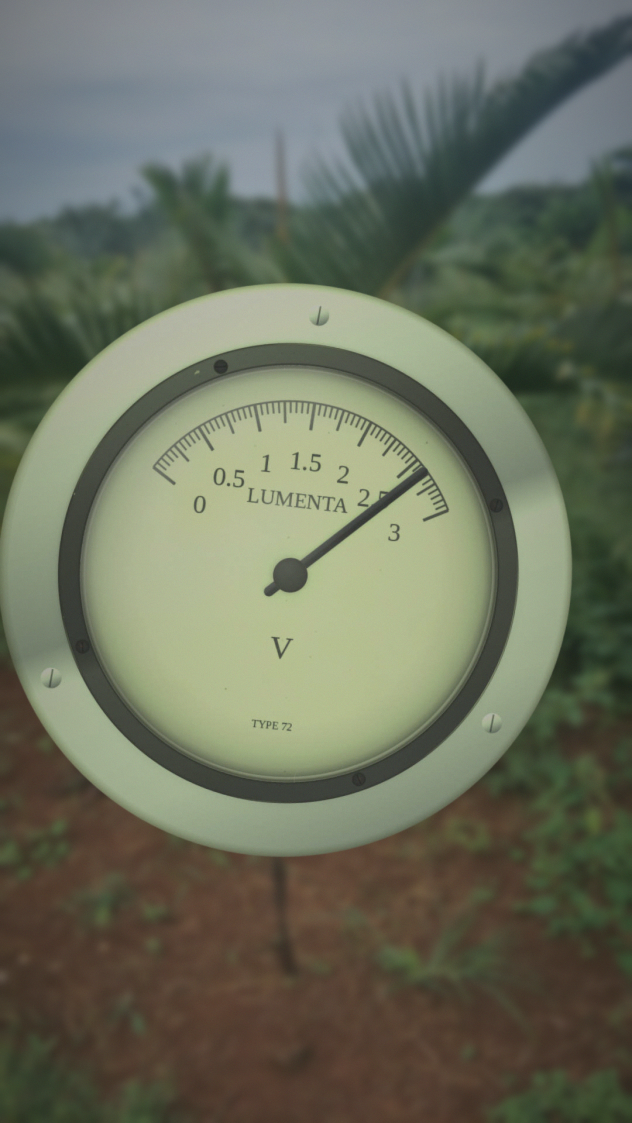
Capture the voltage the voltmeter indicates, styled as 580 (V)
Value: 2.6 (V)
